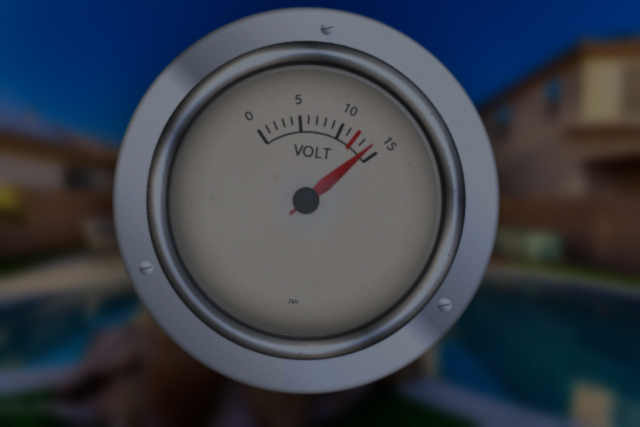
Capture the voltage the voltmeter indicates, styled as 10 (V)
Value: 14 (V)
